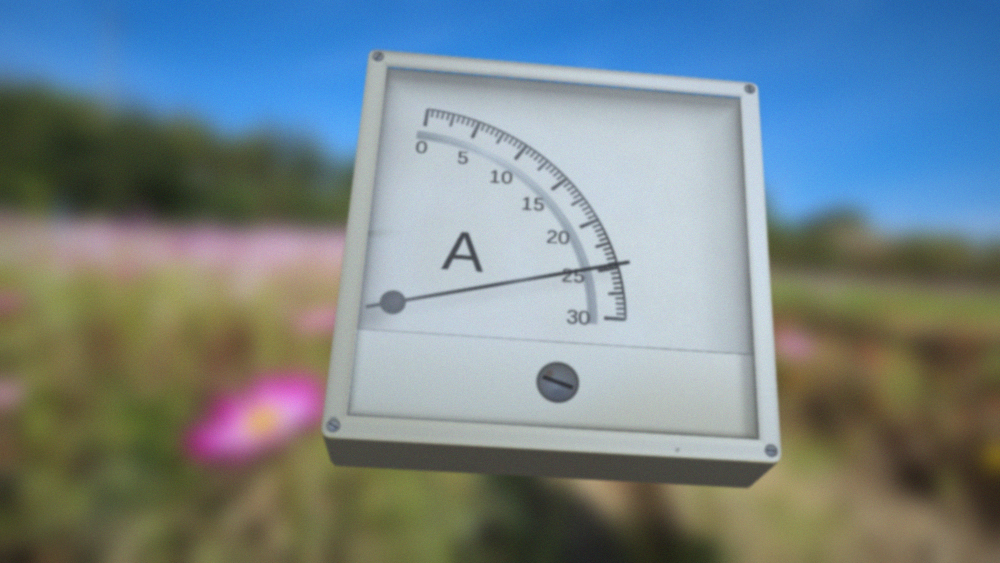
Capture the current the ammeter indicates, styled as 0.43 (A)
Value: 25 (A)
